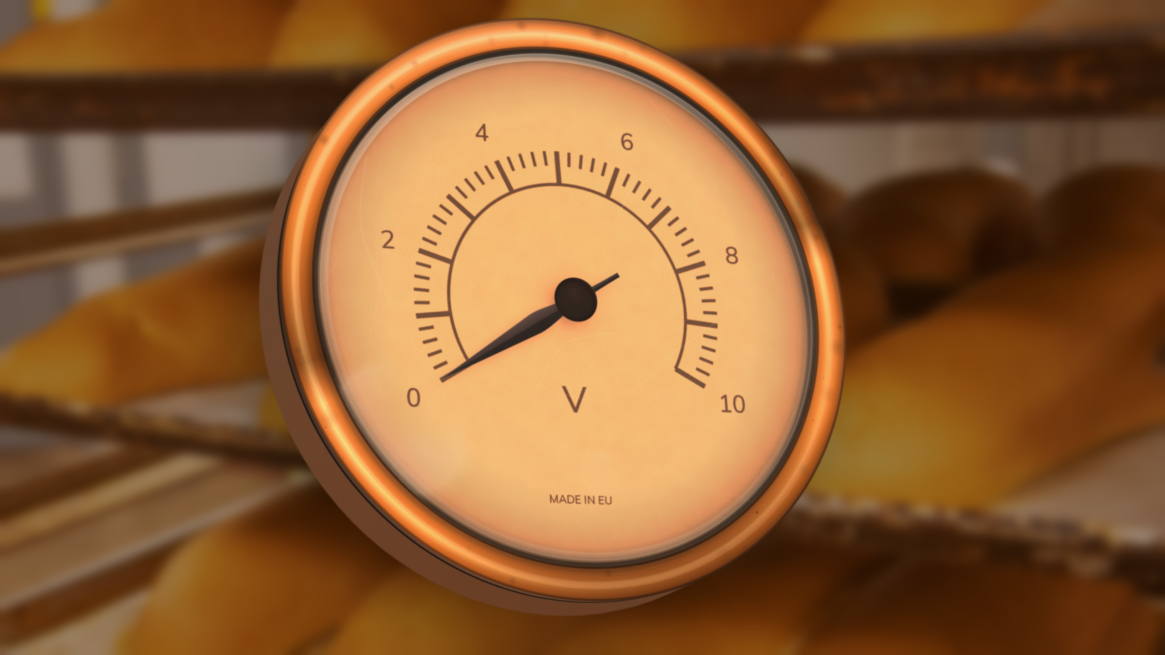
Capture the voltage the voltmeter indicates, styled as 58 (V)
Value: 0 (V)
